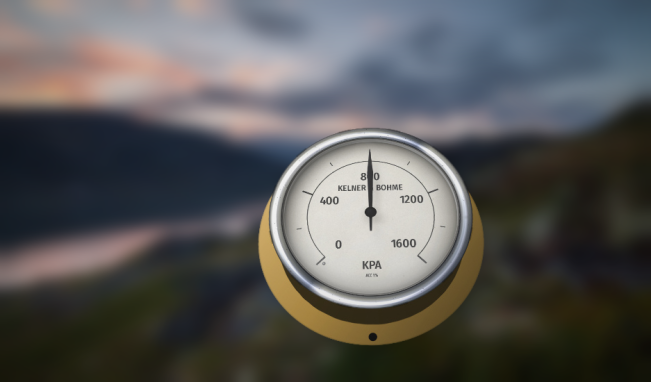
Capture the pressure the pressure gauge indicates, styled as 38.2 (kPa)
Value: 800 (kPa)
